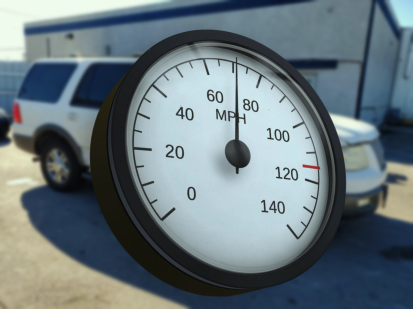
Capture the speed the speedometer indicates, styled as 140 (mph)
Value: 70 (mph)
